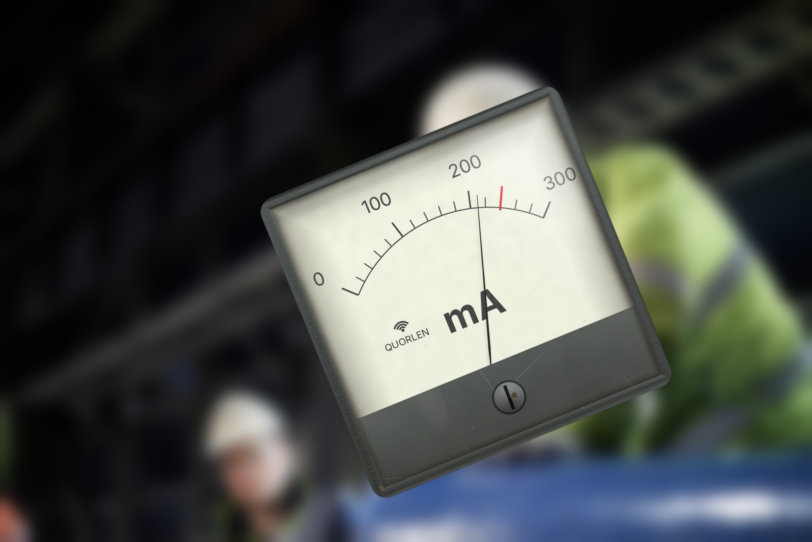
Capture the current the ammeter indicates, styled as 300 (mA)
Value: 210 (mA)
